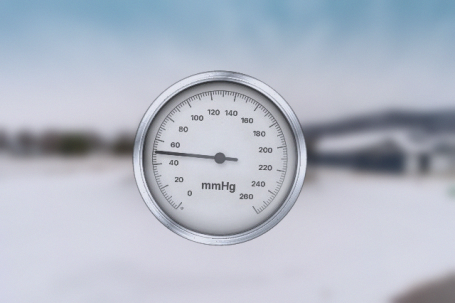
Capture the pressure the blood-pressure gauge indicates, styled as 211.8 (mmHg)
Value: 50 (mmHg)
